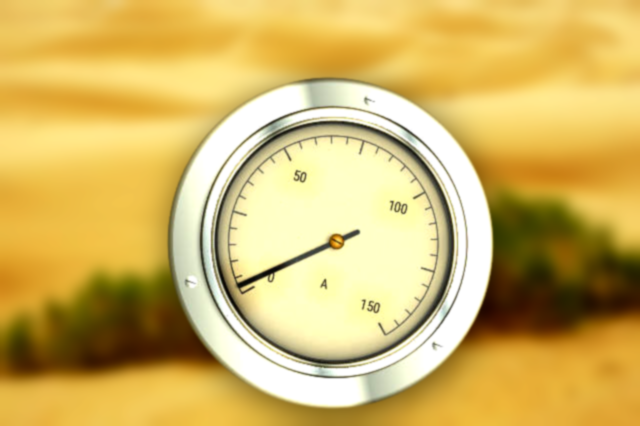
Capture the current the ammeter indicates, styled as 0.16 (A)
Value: 2.5 (A)
